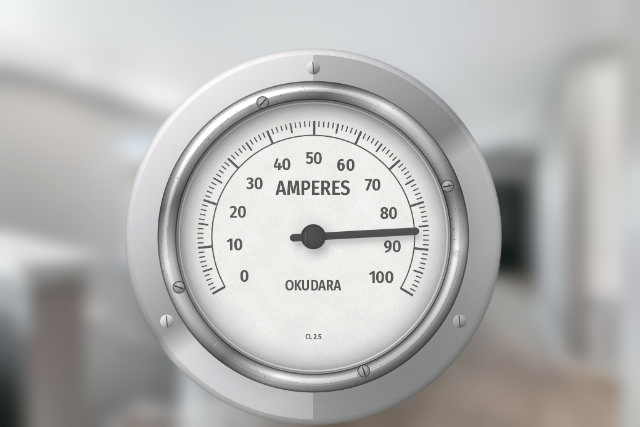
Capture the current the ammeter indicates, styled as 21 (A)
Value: 86 (A)
